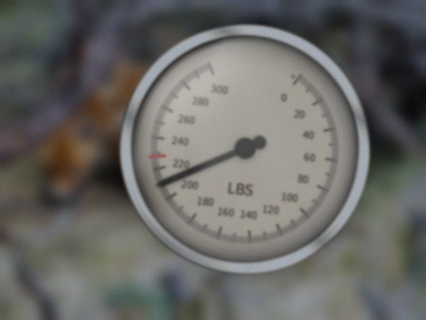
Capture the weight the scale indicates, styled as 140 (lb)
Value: 210 (lb)
